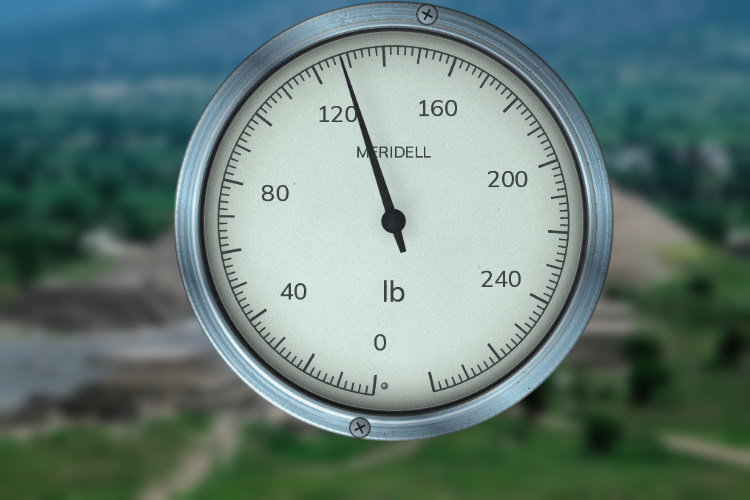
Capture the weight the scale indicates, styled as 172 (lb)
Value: 128 (lb)
